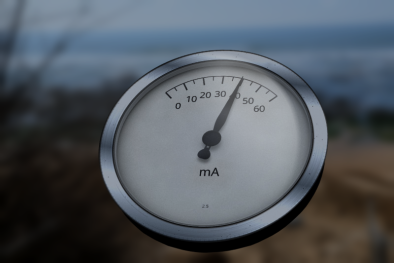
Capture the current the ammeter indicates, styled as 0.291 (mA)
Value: 40 (mA)
